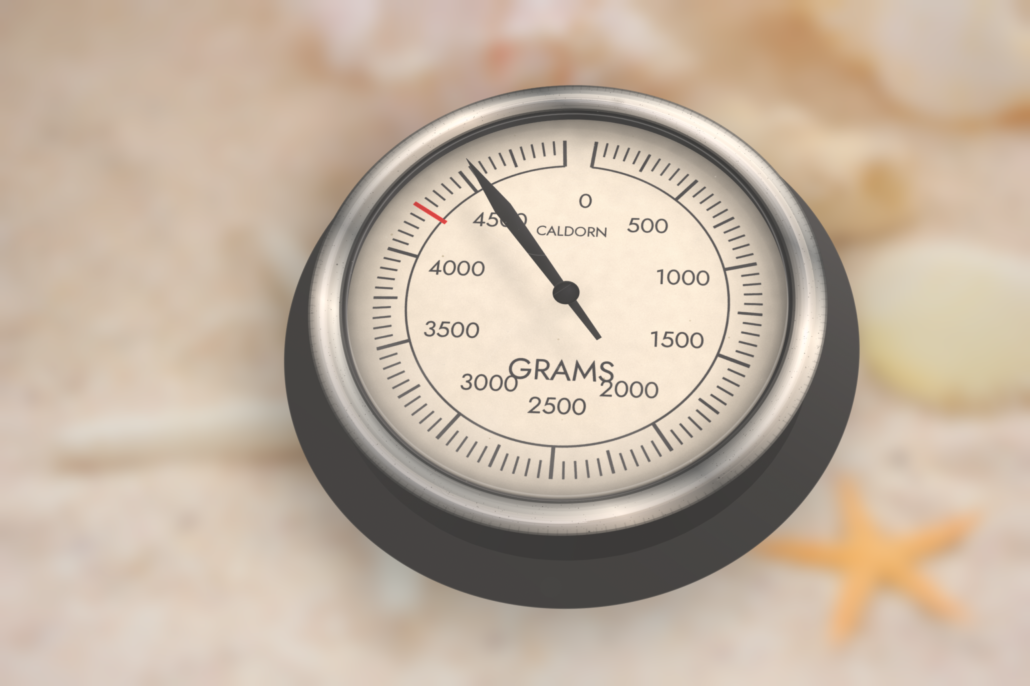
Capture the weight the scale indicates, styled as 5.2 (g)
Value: 4550 (g)
